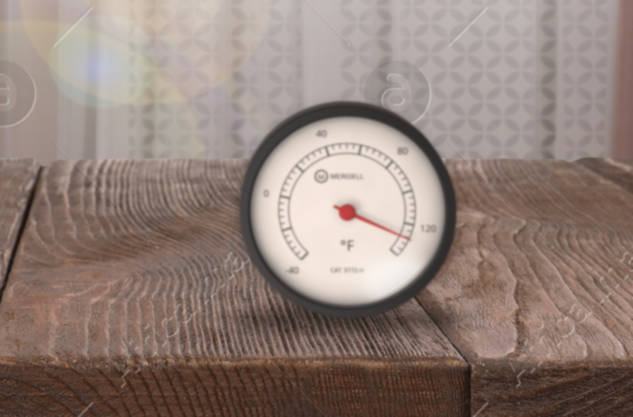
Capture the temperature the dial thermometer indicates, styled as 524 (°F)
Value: 128 (°F)
